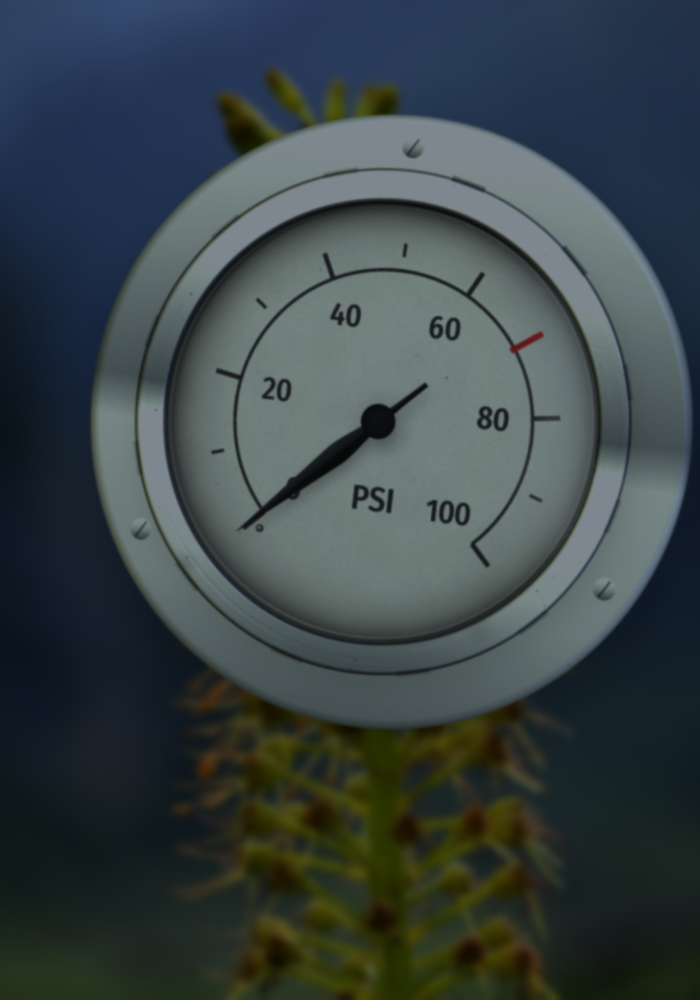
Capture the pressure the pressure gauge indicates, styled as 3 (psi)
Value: 0 (psi)
